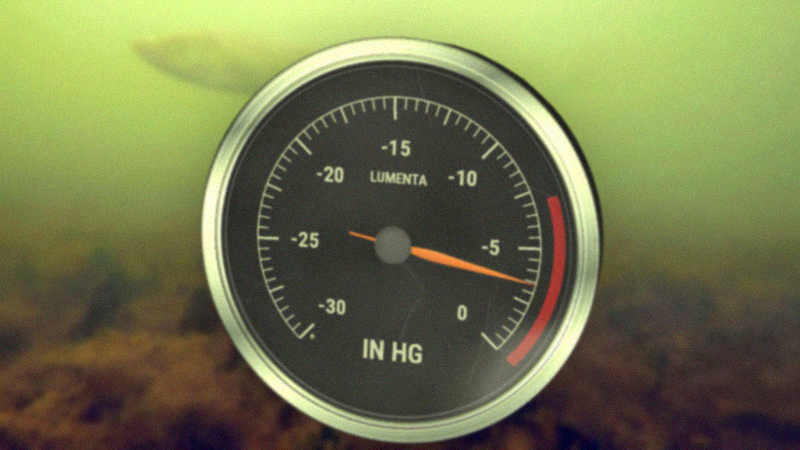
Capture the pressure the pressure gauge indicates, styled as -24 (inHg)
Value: -3.5 (inHg)
